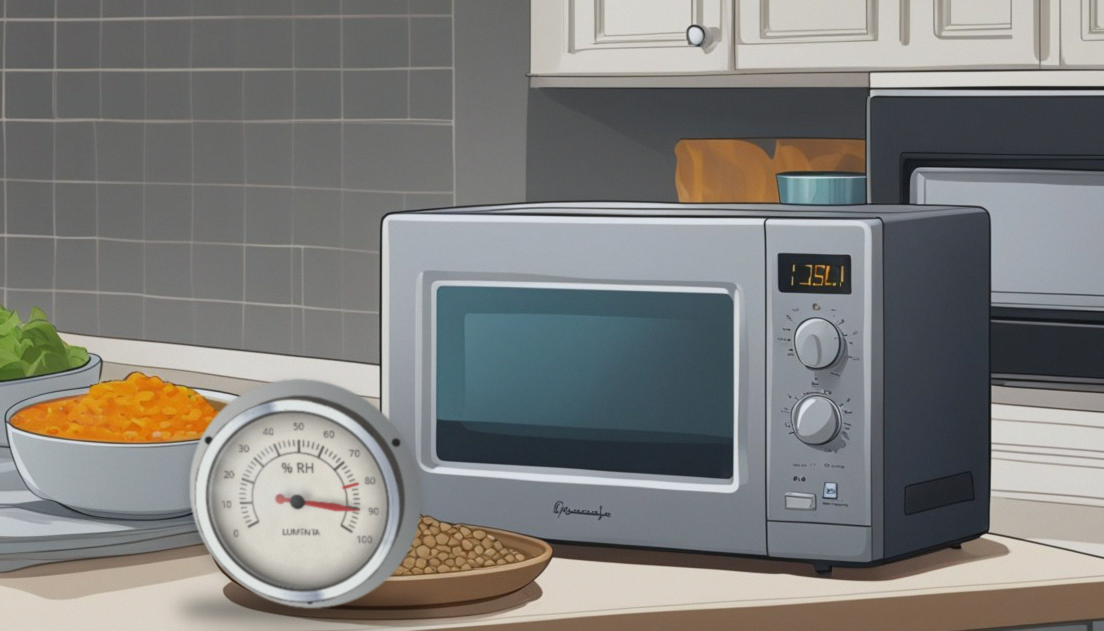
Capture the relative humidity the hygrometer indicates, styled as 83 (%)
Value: 90 (%)
